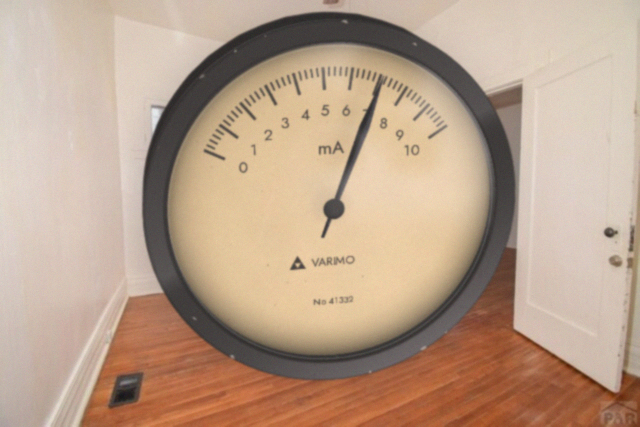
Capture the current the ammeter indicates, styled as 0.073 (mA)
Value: 7 (mA)
